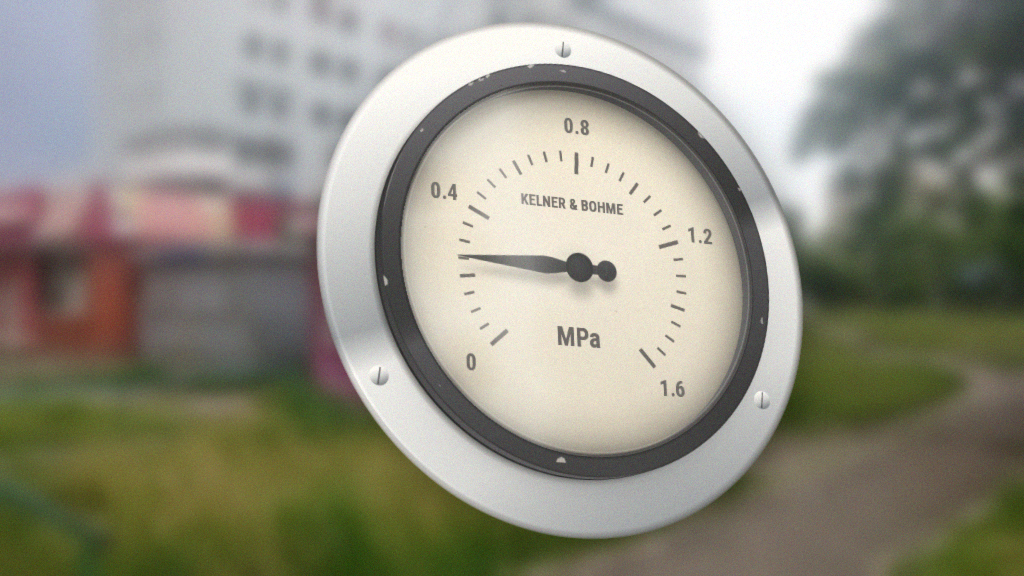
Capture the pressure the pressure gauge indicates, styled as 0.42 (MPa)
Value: 0.25 (MPa)
